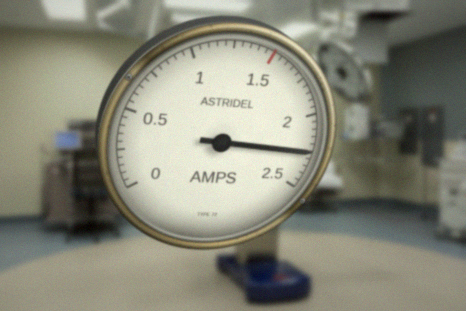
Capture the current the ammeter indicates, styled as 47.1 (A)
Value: 2.25 (A)
